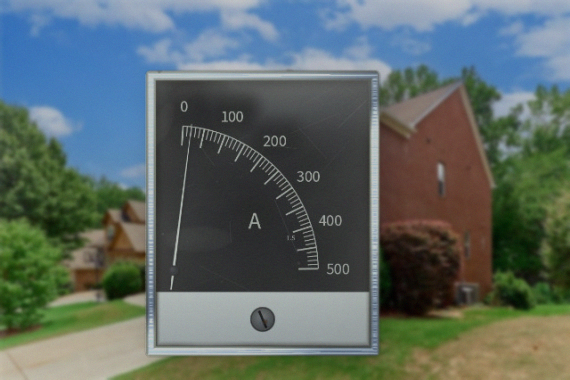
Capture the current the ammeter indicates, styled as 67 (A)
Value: 20 (A)
